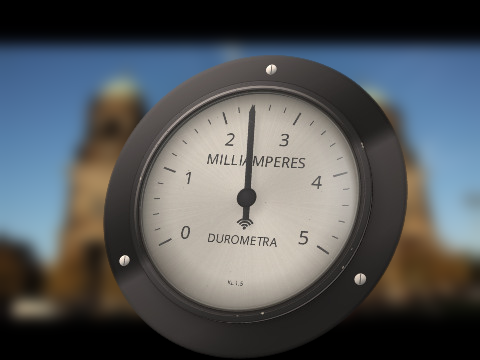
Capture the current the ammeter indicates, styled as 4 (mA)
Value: 2.4 (mA)
